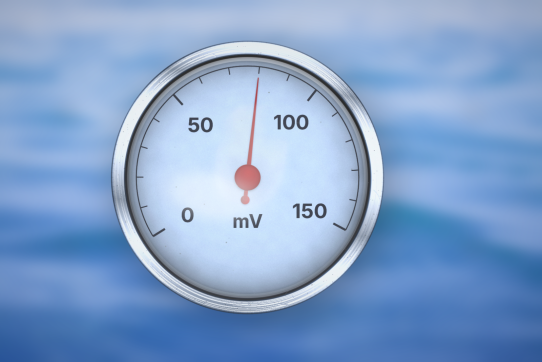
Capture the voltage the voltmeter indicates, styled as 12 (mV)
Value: 80 (mV)
